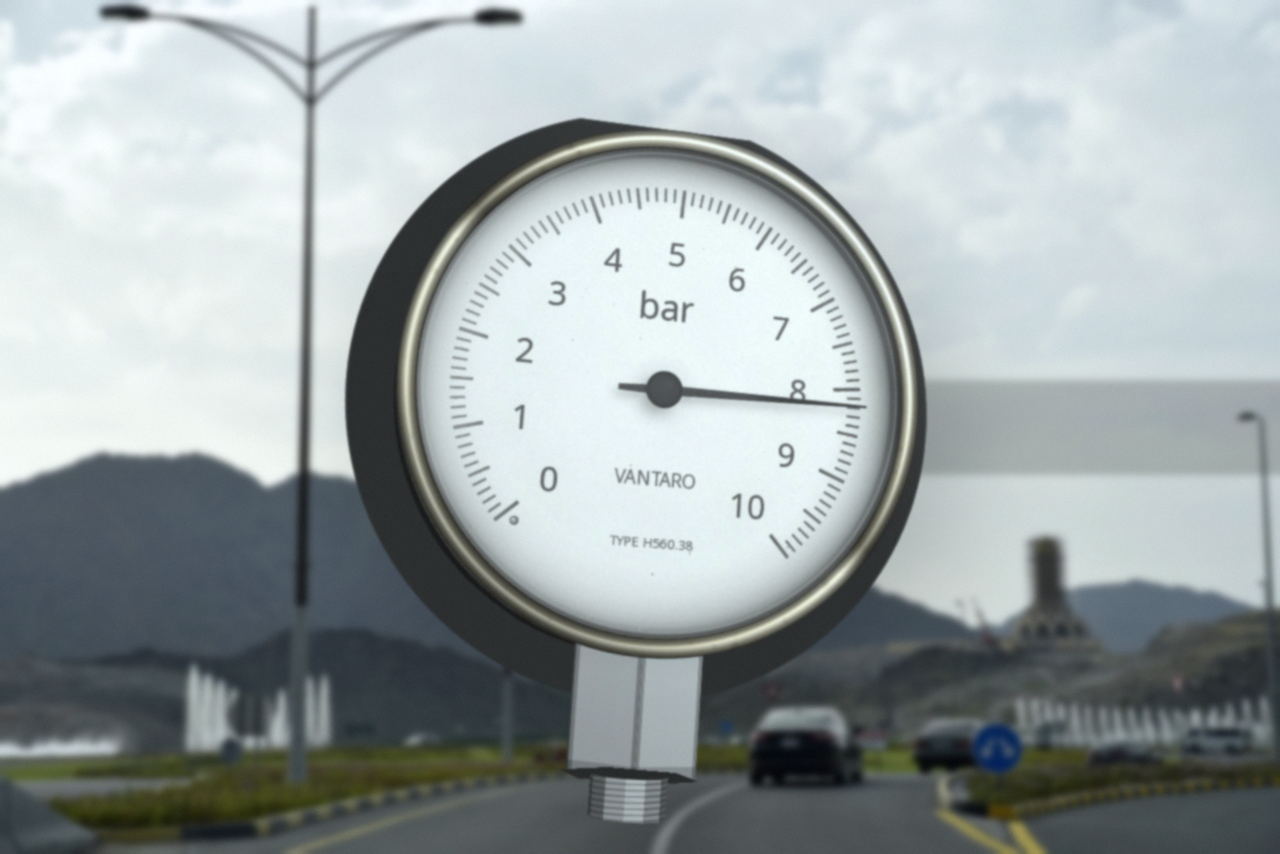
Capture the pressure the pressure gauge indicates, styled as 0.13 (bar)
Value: 8.2 (bar)
